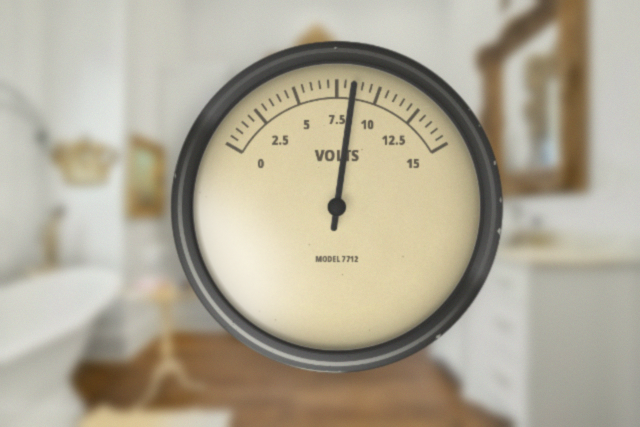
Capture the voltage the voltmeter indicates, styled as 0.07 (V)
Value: 8.5 (V)
